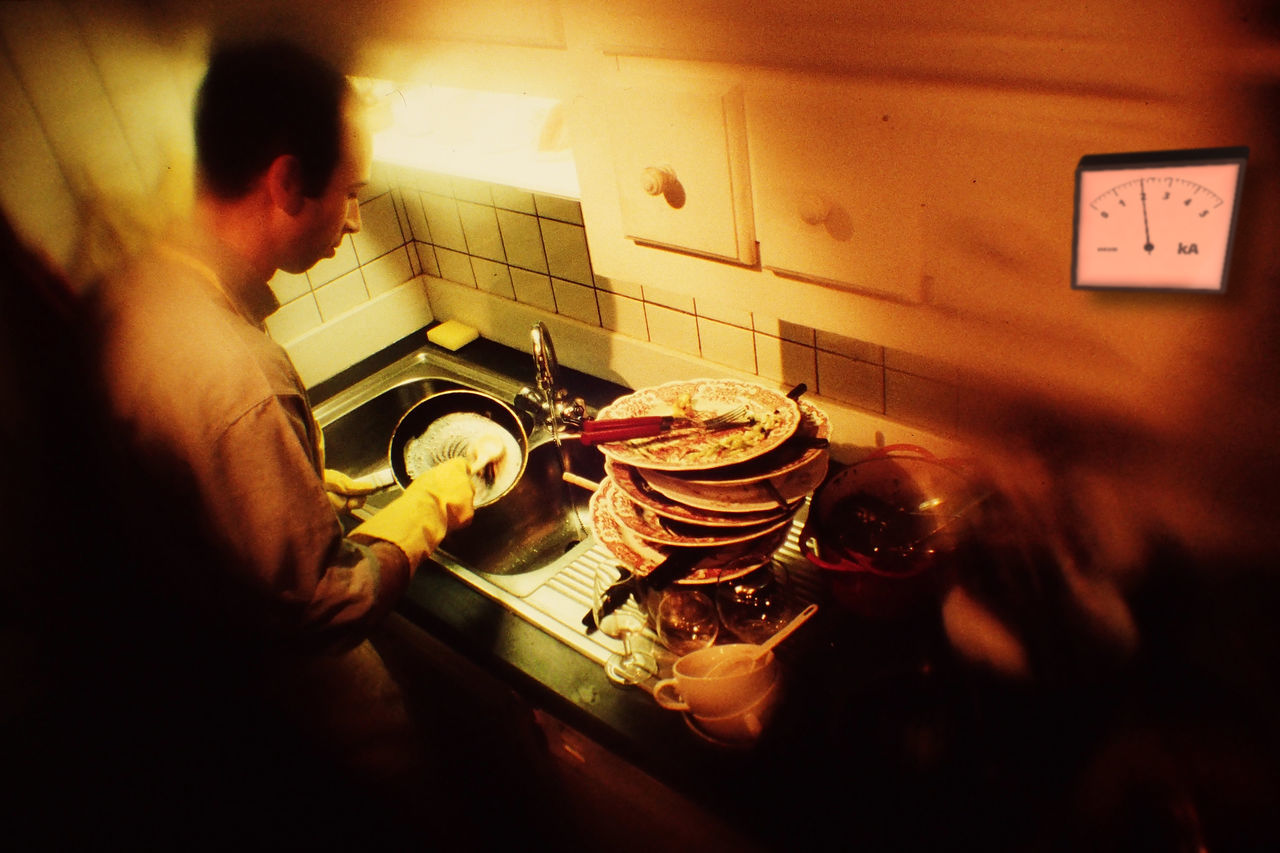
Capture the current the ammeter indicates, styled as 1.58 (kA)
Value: 2 (kA)
